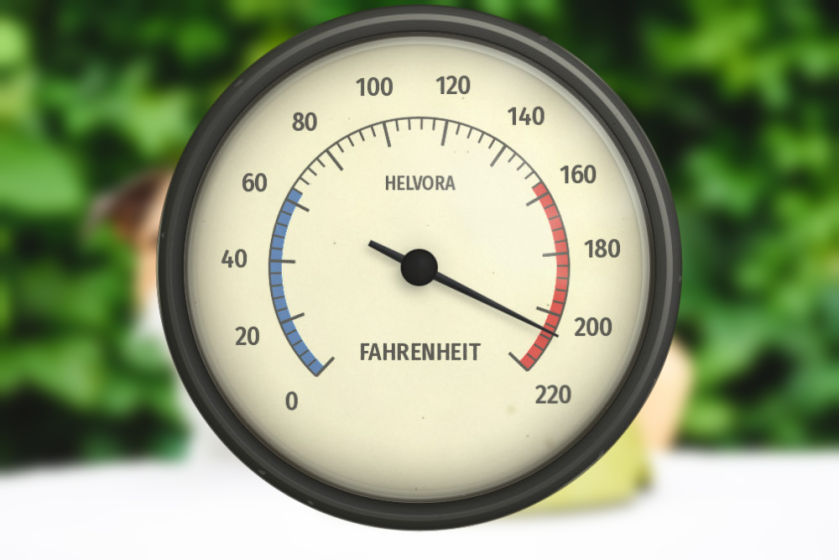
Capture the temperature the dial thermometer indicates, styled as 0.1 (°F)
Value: 206 (°F)
